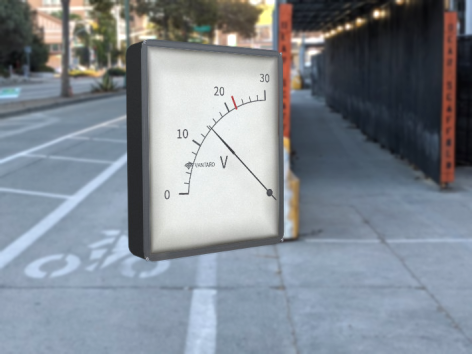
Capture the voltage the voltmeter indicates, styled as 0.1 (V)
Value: 14 (V)
